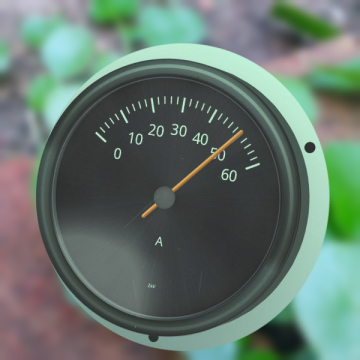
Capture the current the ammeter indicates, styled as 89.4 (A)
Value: 50 (A)
